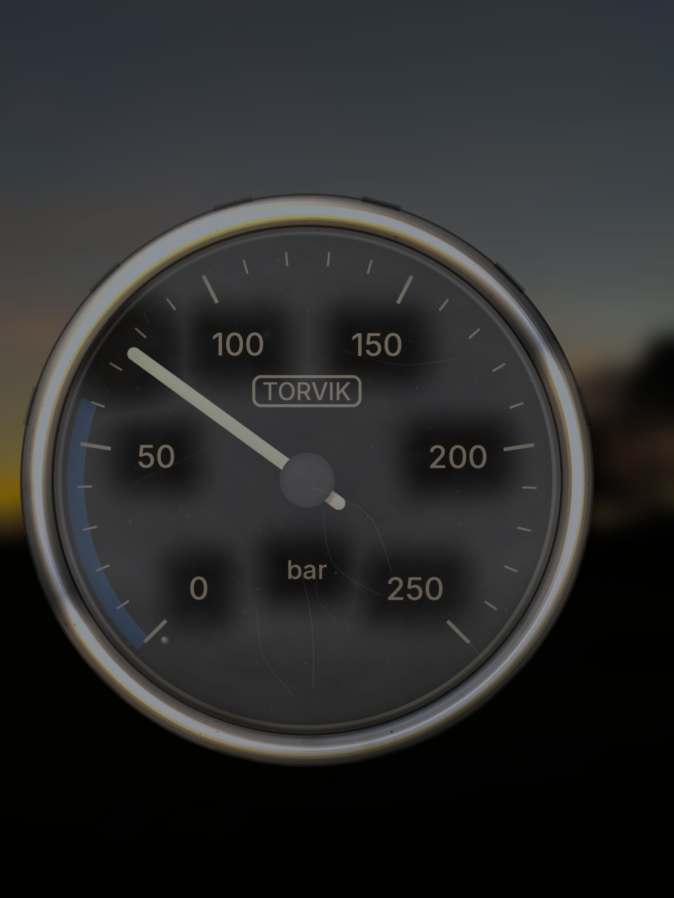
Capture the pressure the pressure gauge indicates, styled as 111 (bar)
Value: 75 (bar)
